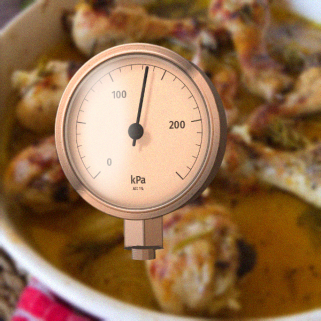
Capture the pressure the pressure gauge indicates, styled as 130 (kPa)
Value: 135 (kPa)
